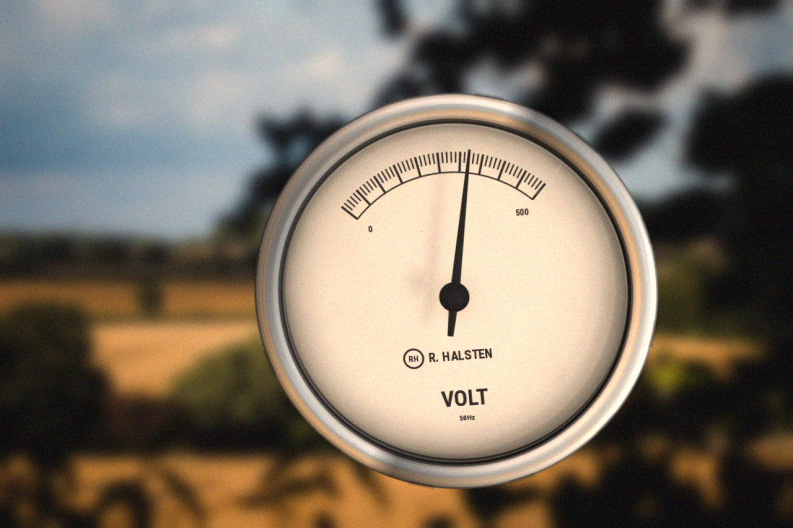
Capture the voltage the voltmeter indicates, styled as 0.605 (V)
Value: 320 (V)
